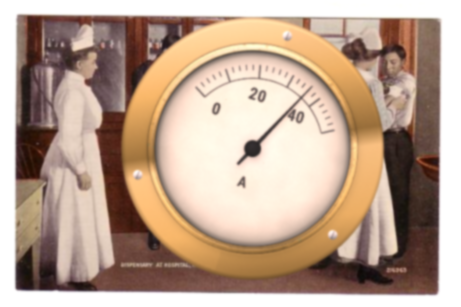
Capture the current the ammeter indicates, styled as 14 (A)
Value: 36 (A)
